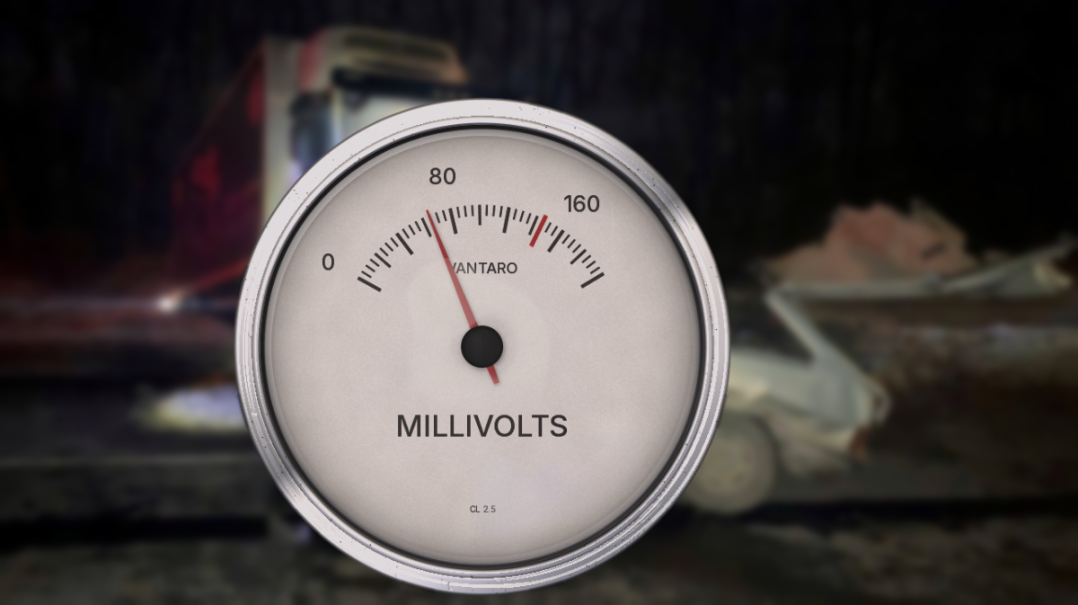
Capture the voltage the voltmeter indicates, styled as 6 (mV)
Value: 65 (mV)
